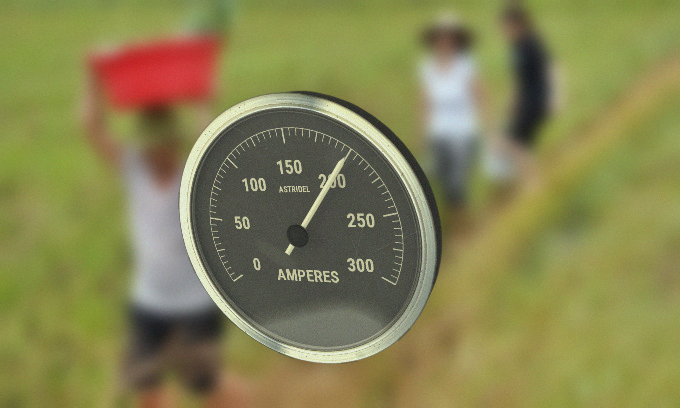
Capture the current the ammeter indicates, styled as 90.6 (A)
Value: 200 (A)
